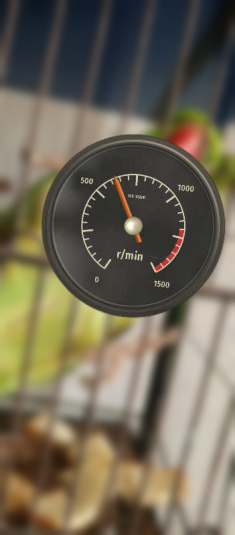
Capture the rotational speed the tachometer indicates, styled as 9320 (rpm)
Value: 625 (rpm)
